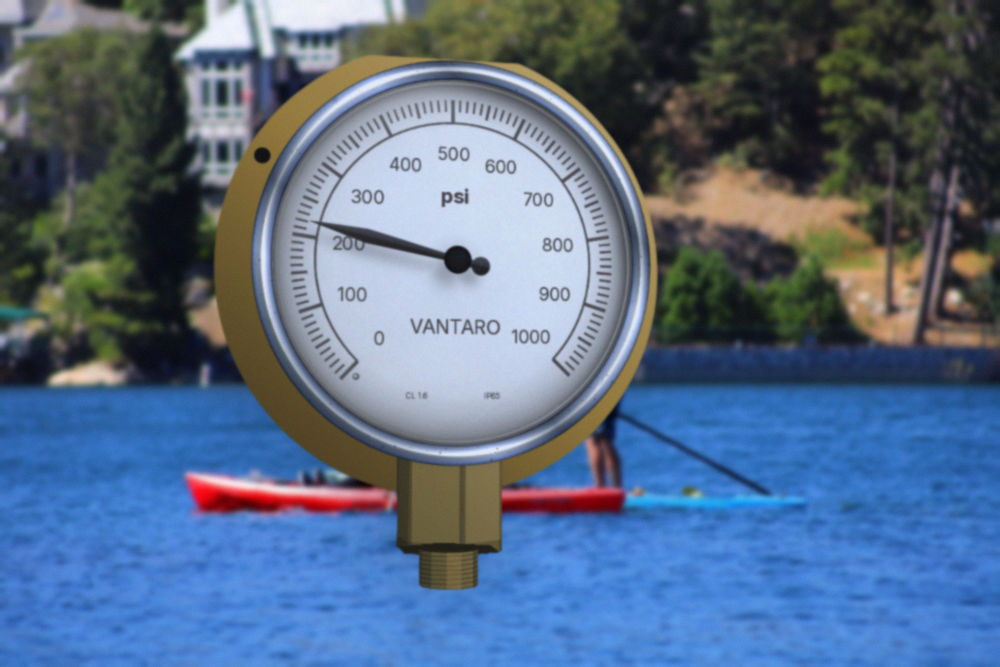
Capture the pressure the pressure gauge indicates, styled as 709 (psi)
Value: 220 (psi)
